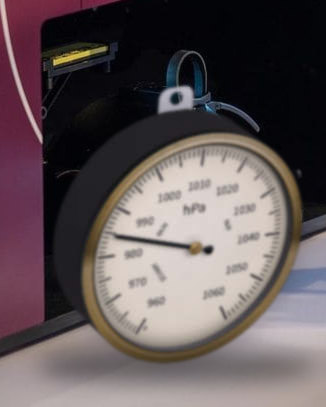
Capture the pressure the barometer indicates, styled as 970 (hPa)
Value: 985 (hPa)
